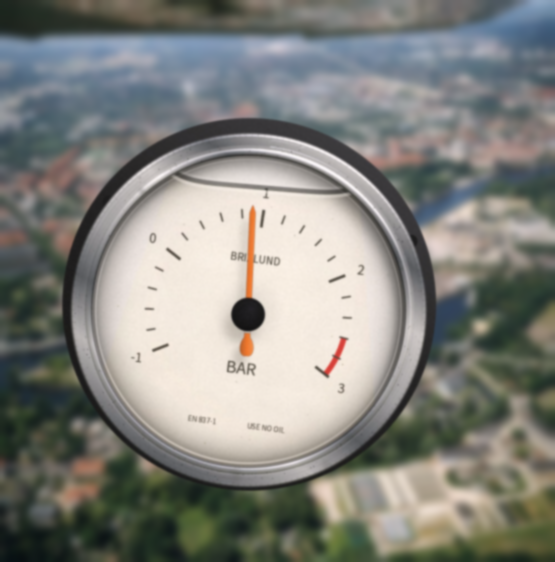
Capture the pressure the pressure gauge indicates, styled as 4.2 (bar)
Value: 0.9 (bar)
